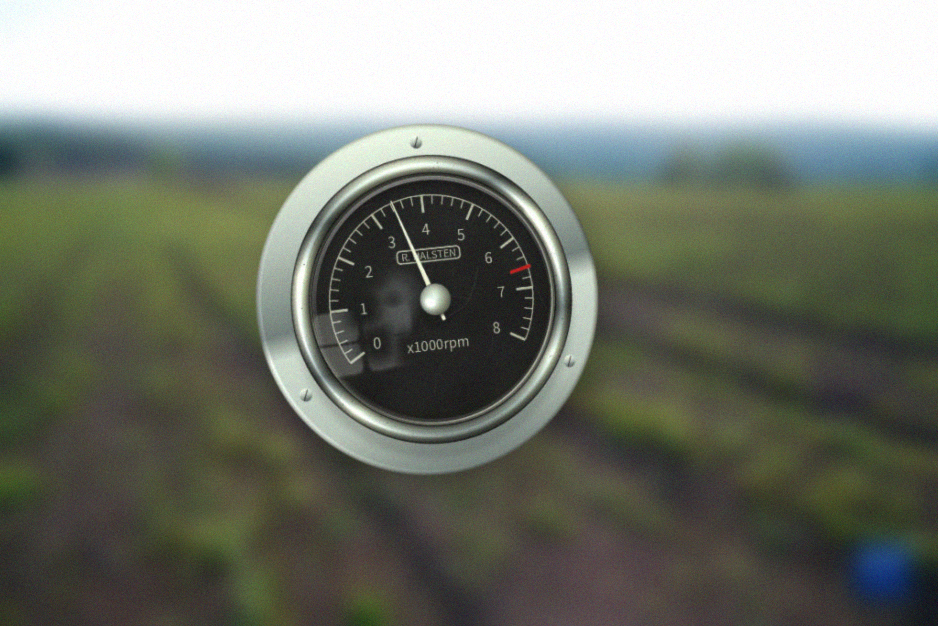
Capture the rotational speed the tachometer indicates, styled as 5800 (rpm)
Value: 3400 (rpm)
